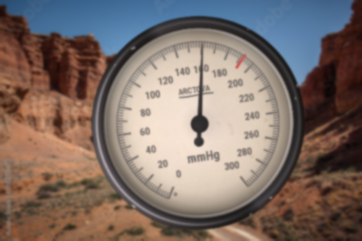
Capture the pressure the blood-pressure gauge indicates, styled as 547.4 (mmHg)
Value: 160 (mmHg)
